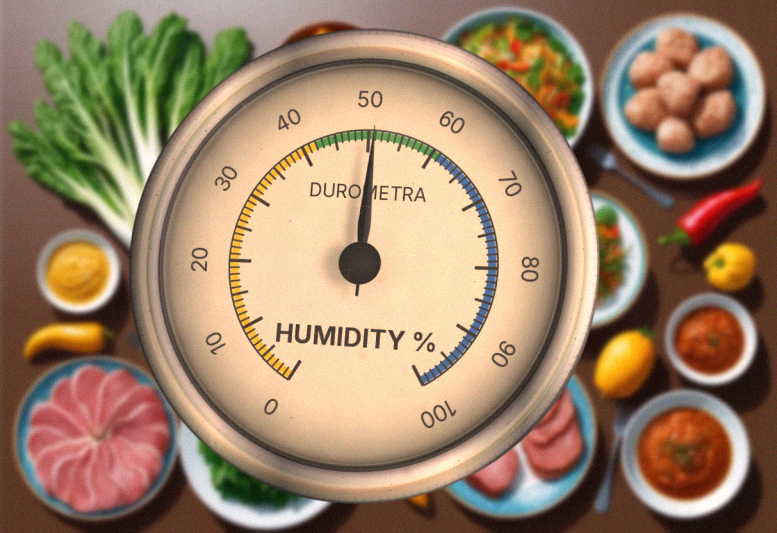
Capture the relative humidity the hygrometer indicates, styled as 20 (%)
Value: 51 (%)
